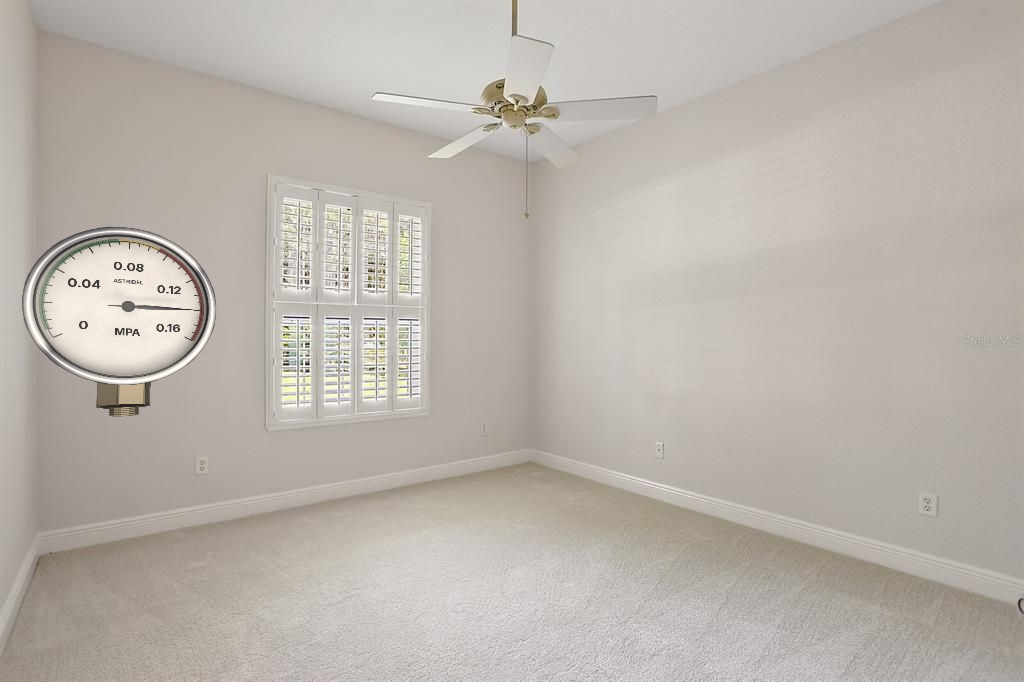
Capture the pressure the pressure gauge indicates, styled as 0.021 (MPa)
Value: 0.14 (MPa)
